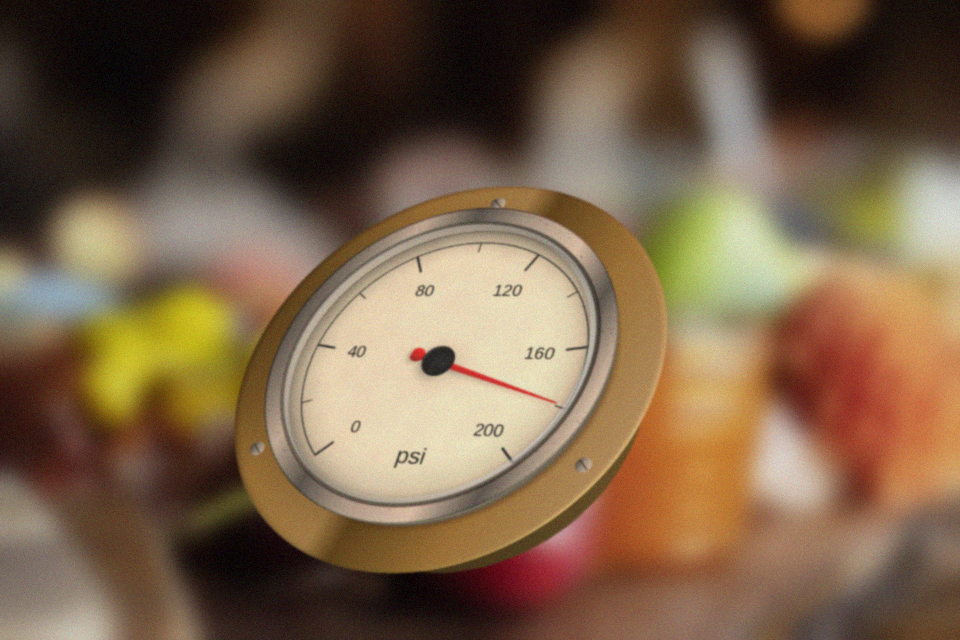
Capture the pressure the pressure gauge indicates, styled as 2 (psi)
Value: 180 (psi)
